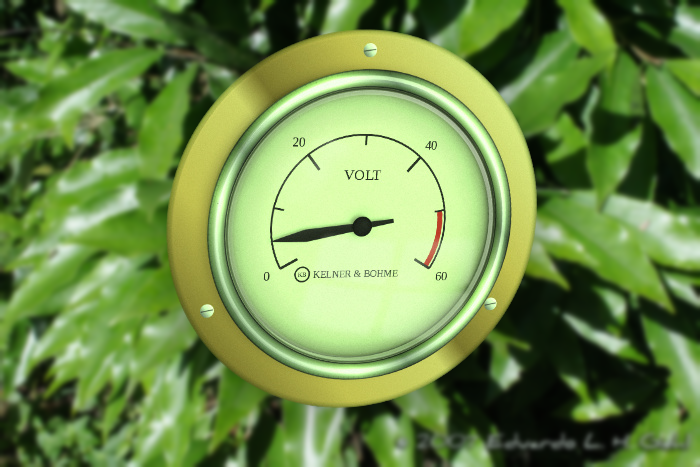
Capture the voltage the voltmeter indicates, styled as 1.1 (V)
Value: 5 (V)
